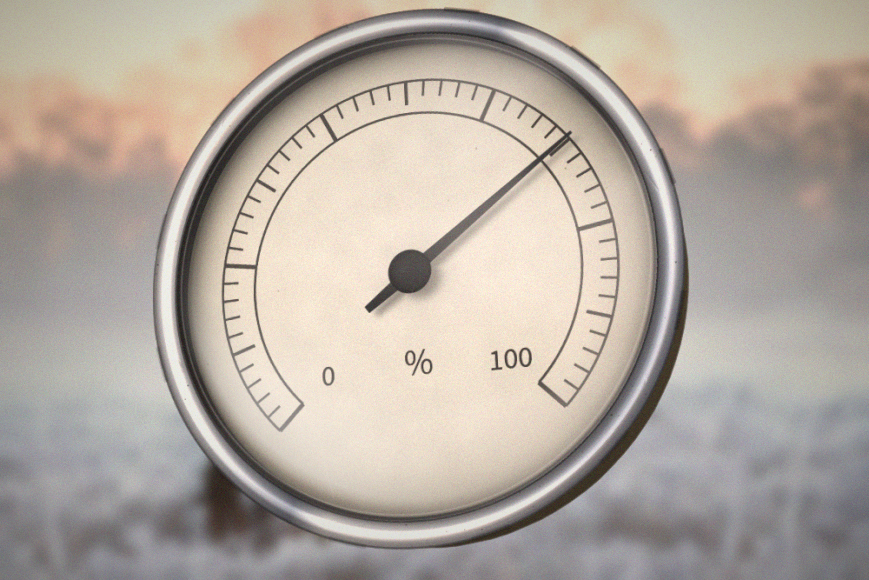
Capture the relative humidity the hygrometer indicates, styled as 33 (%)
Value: 70 (%)
